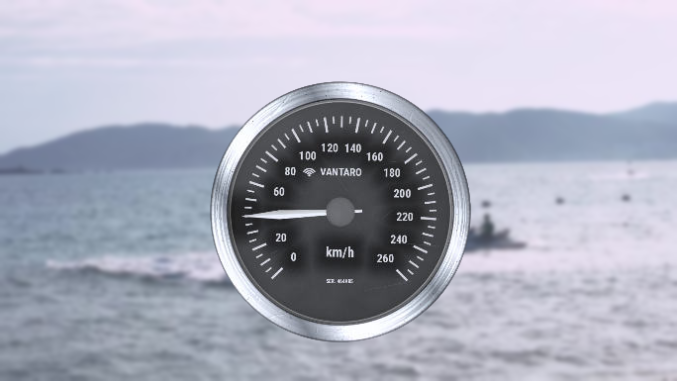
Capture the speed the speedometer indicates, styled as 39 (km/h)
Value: 40 (km/h)
